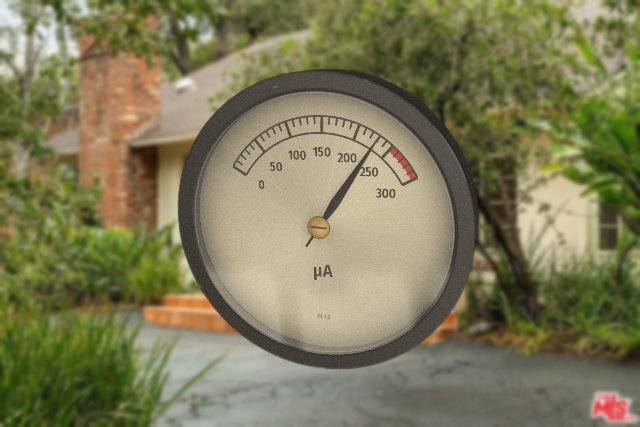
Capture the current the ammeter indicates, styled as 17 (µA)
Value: 230 (µA)
